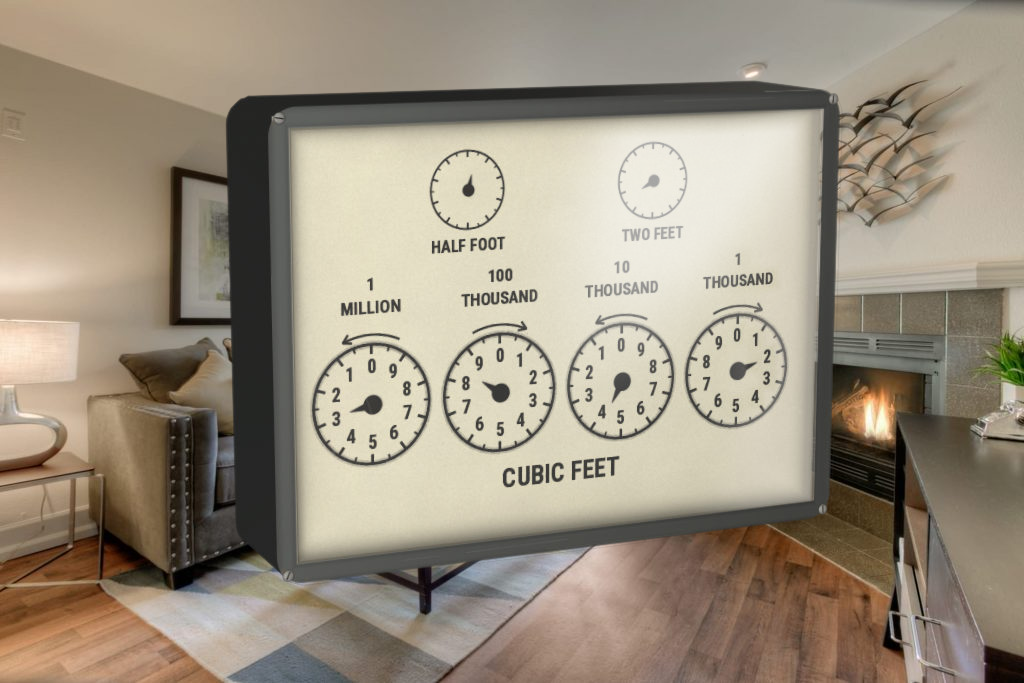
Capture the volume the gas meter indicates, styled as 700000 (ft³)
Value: 284200 (ft³)
